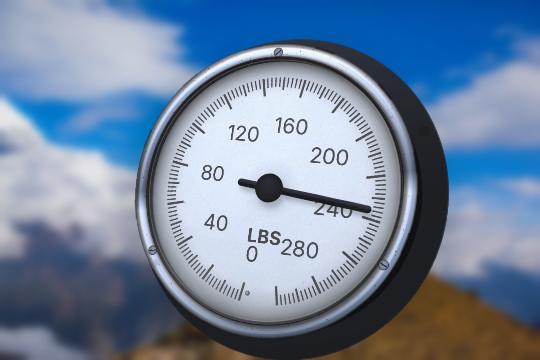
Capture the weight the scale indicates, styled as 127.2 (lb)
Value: 236 (lb)
